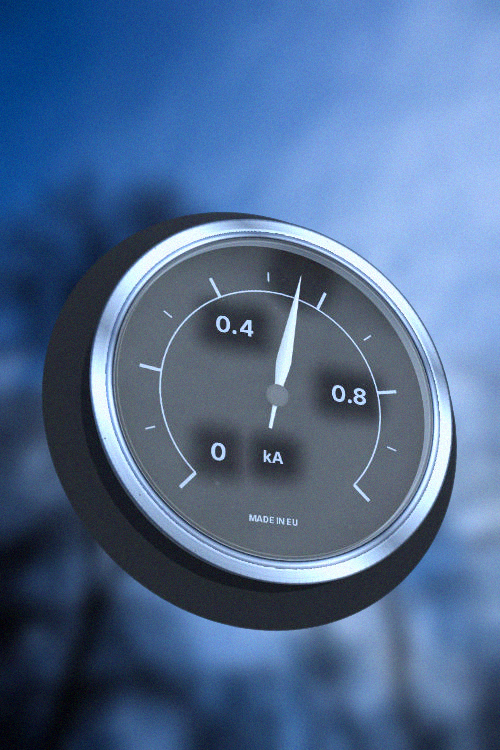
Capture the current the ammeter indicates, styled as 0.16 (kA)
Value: 0.55 (kA)
